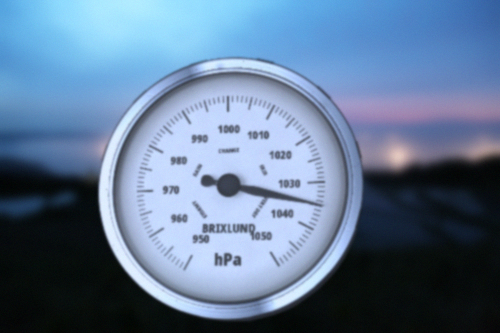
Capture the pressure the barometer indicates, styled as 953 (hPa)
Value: 1035 (hPa)
